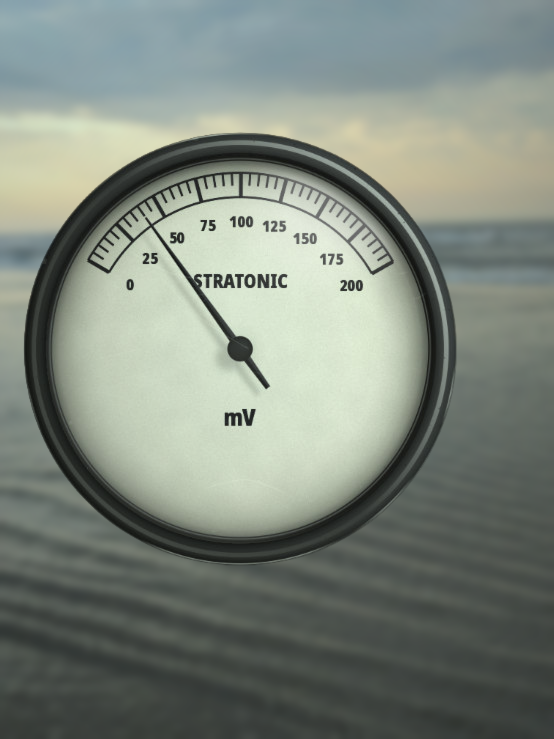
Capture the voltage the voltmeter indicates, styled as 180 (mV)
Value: 40 (mV)
